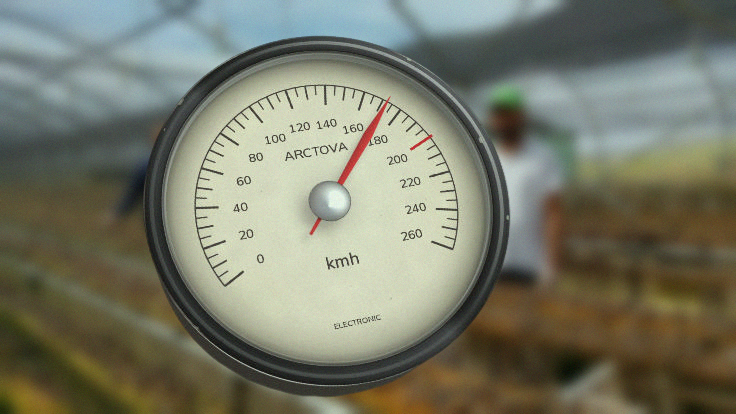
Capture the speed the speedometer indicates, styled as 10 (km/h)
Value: 172.5 (km/h)
